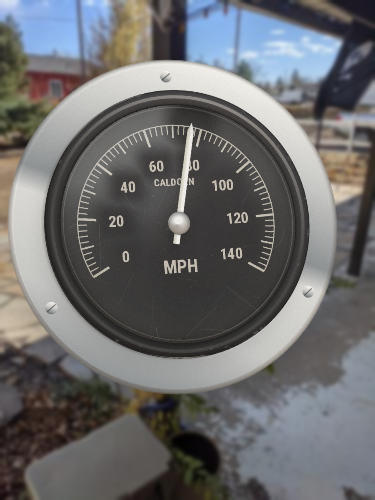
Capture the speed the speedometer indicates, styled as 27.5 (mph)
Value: 76 (mph)
